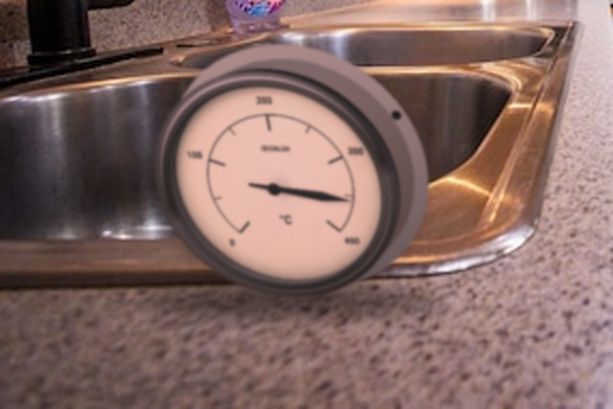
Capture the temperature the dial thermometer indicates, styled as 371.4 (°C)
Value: 350 (°C)
